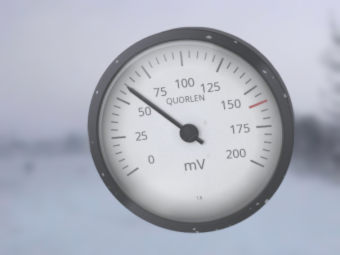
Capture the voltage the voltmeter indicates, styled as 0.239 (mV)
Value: 60 (mV)
